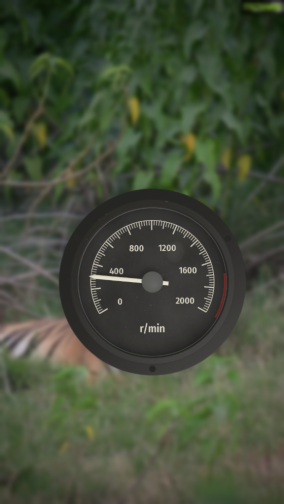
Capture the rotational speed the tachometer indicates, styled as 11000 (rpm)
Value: 300 (rpm)
